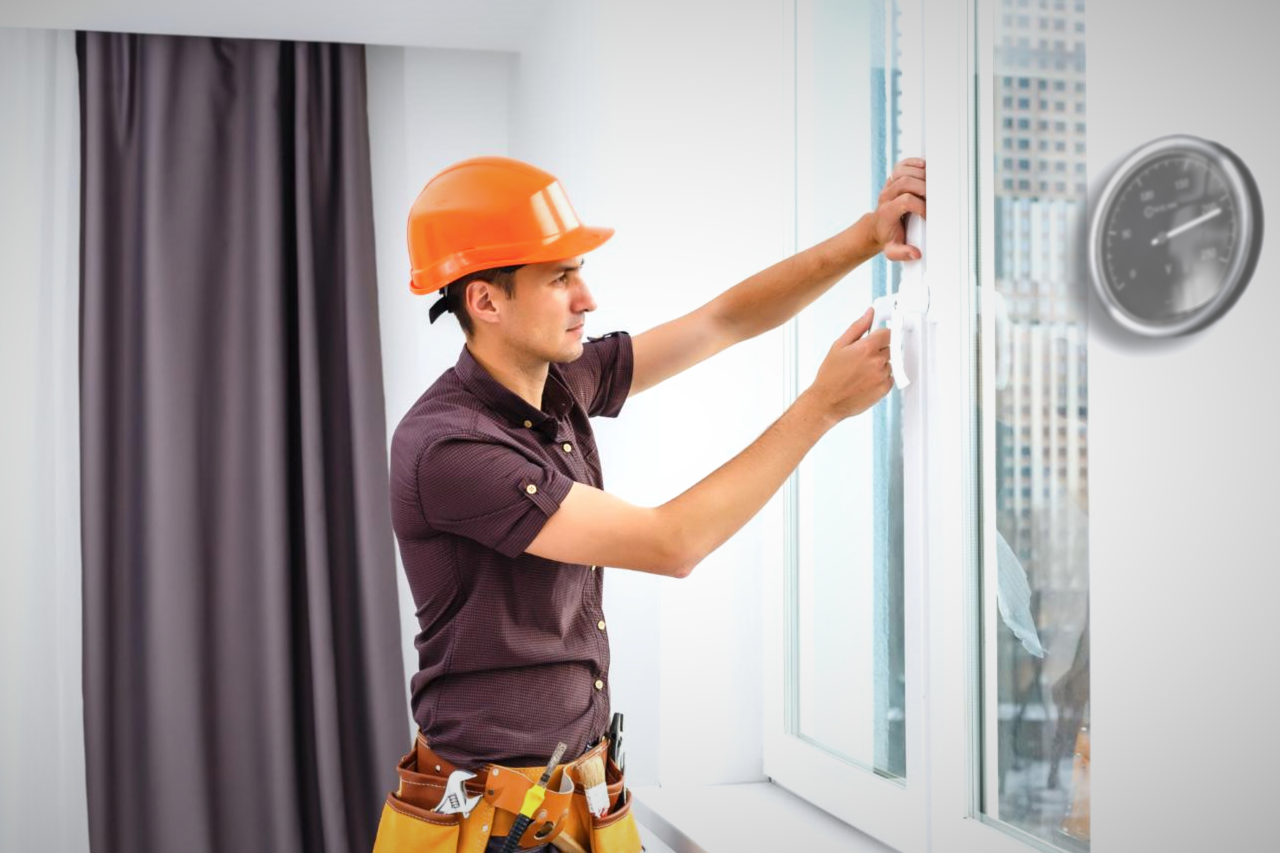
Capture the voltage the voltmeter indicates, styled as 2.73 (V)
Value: 210 (V)
